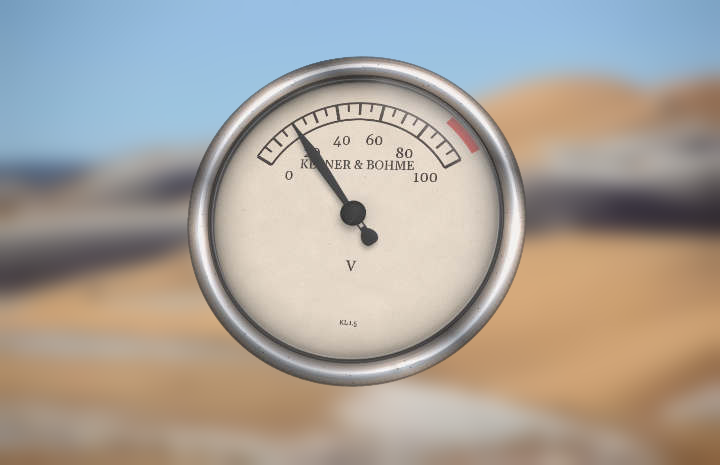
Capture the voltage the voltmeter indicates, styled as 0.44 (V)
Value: 20 (V)
